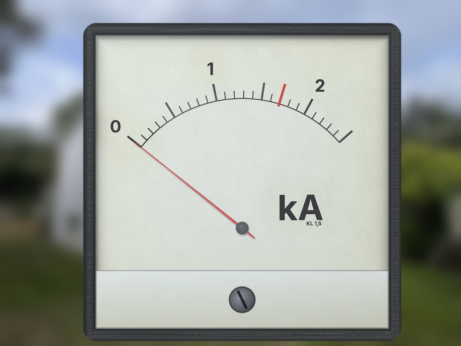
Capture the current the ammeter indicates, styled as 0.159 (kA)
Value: 0 (kA)
